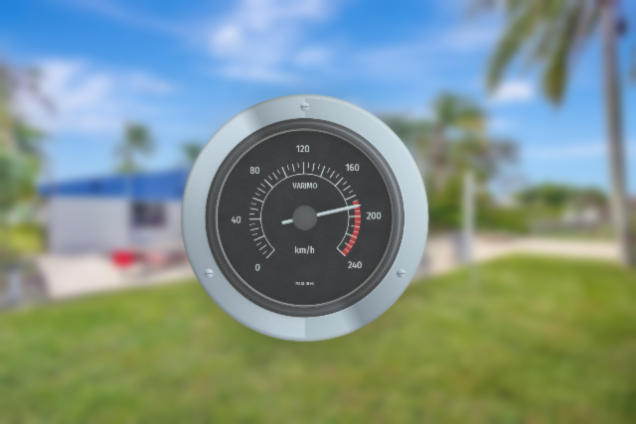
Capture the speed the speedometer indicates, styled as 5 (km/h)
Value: 190 (km/h)
